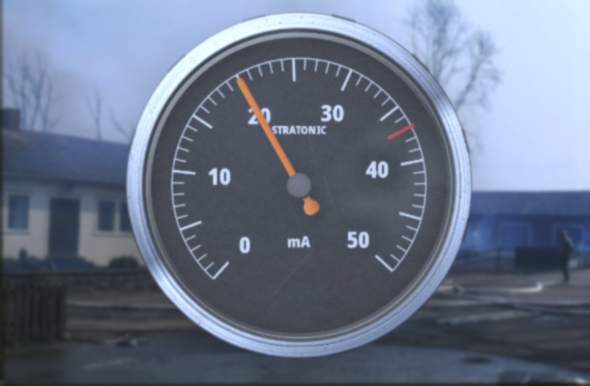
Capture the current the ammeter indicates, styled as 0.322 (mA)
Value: 20 (mA)
